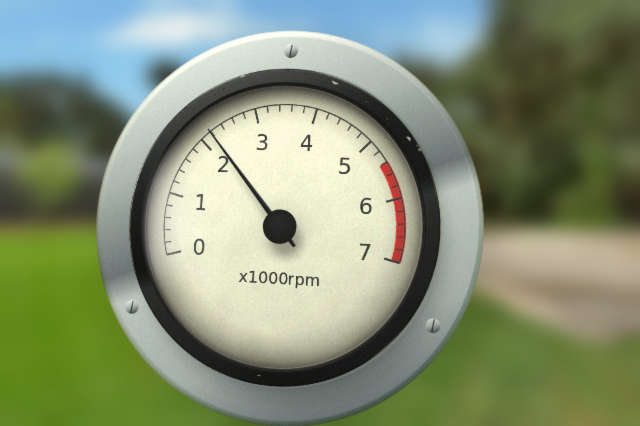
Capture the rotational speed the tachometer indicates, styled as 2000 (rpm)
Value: 2200 (rpm)
